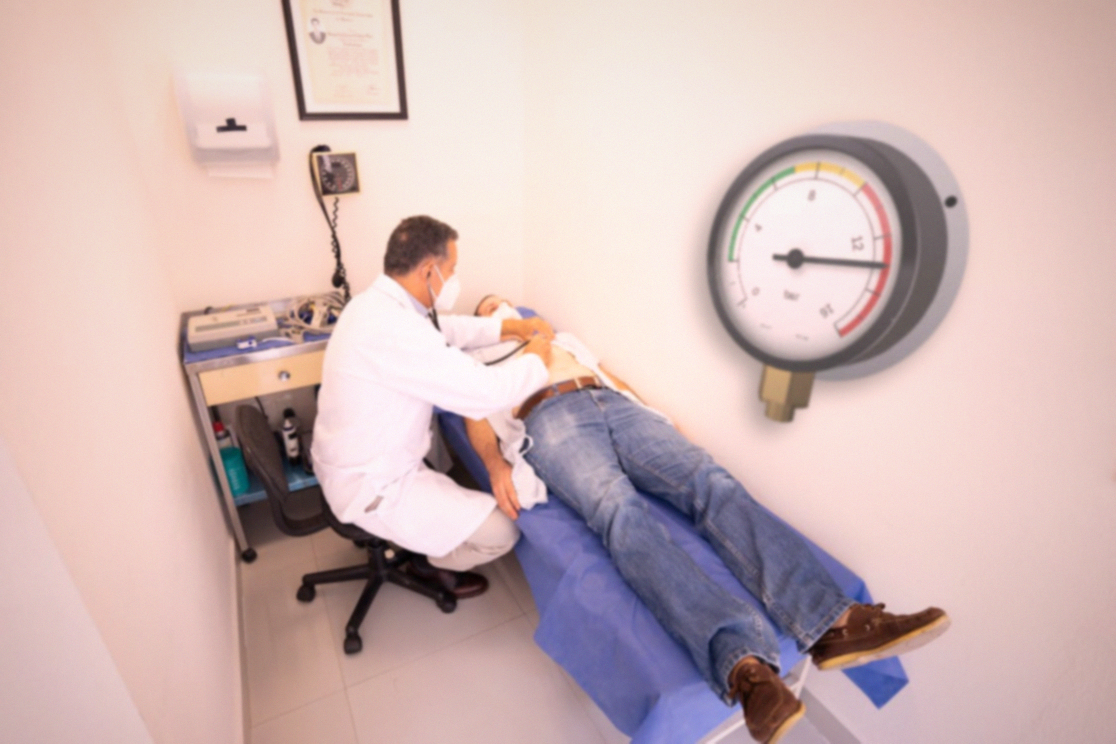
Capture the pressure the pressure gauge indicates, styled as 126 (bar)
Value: 13 (bar)
